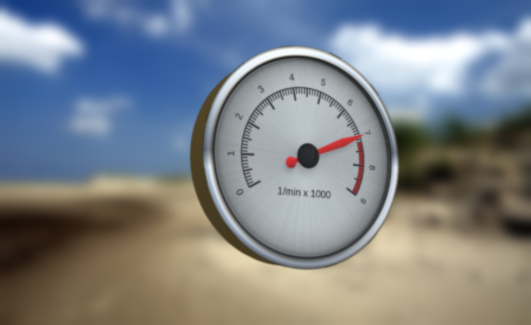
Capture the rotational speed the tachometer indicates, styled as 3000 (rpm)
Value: 7000 (rpm)
